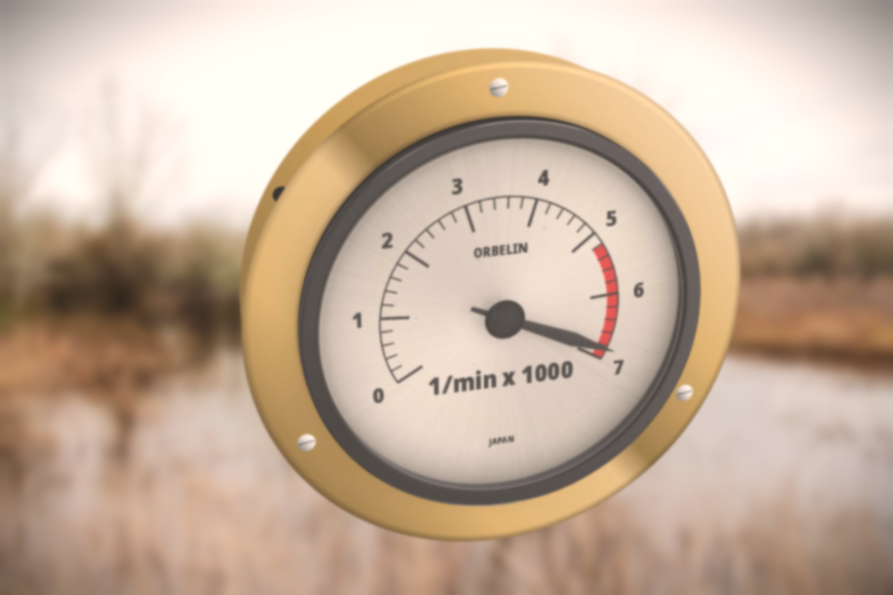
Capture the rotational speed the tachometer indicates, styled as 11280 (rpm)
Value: 6800 (rpm)
